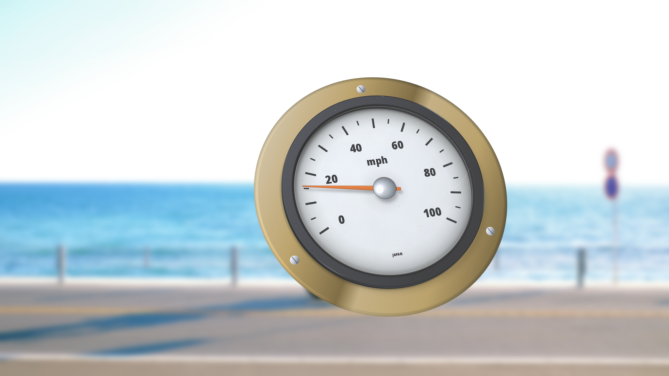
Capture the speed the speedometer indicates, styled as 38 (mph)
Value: 15 (mph)
